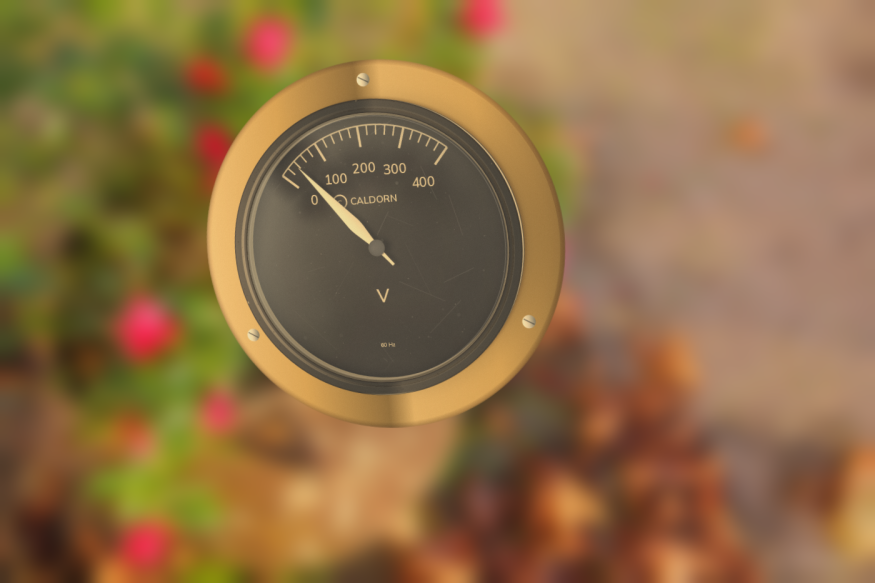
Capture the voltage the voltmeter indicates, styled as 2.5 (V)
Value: 40 (V)
